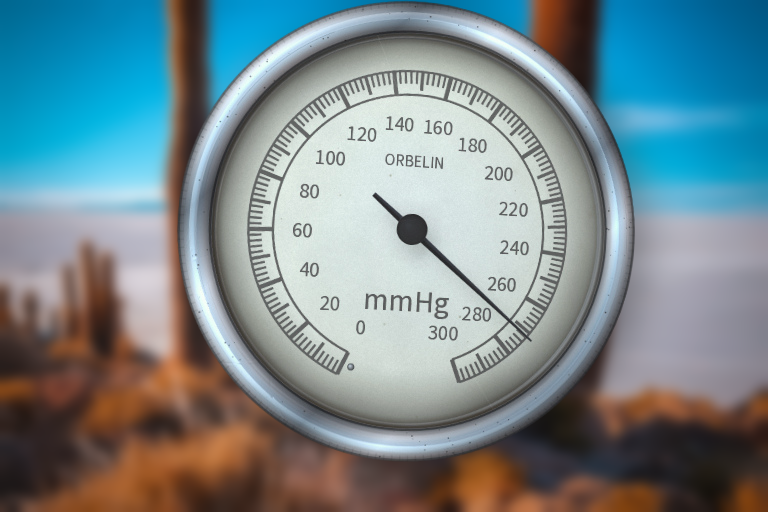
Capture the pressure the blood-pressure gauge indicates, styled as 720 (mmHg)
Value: 272 (mmHg)
